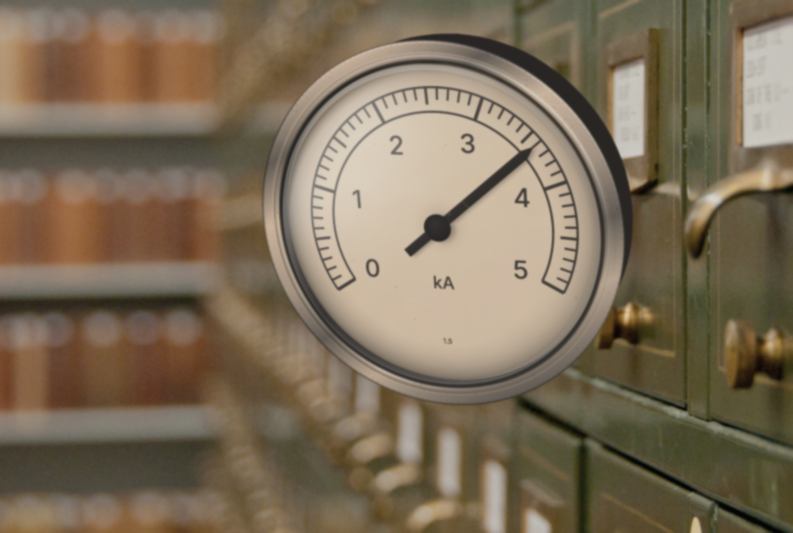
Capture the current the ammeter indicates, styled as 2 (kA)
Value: 3.6 (kA)
